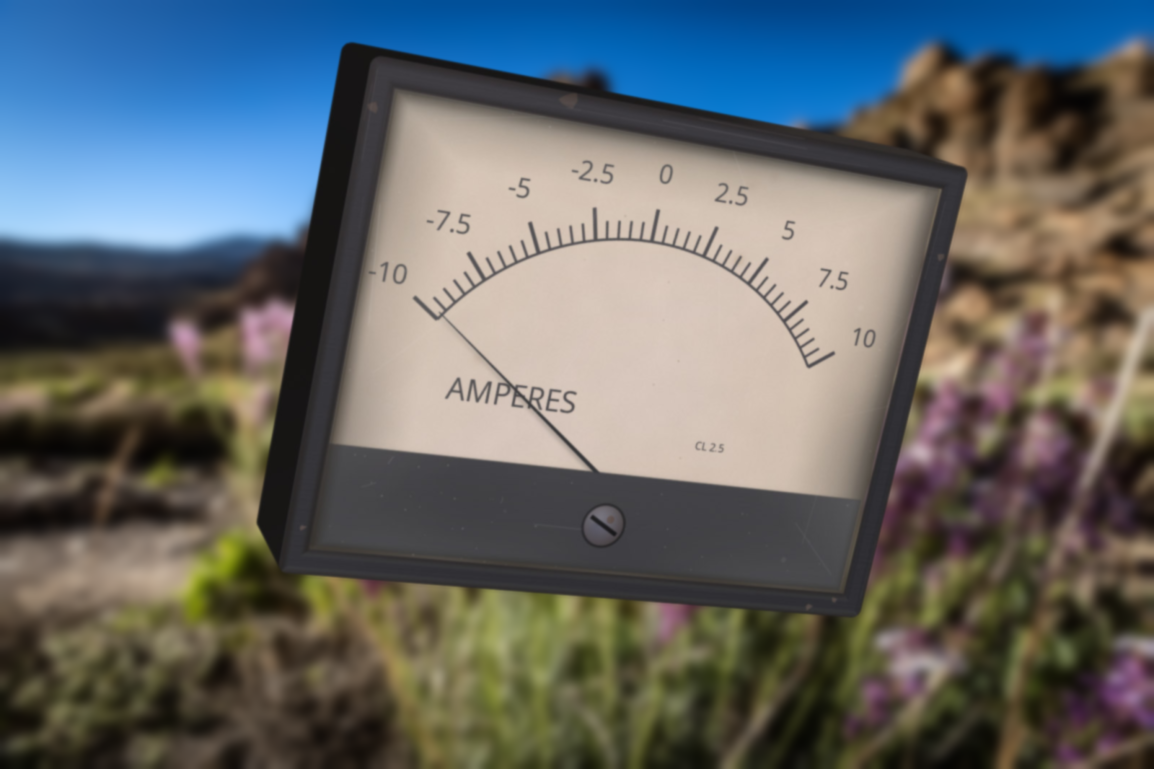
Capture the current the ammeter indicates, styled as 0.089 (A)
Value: -9.75 (A)
